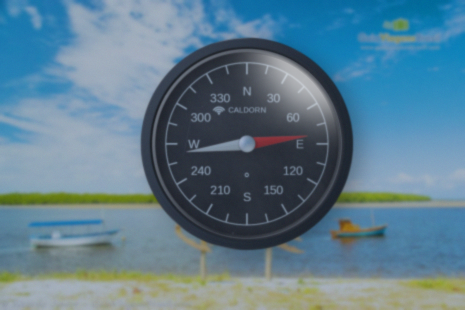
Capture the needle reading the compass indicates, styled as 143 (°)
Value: 82.5 (°)
